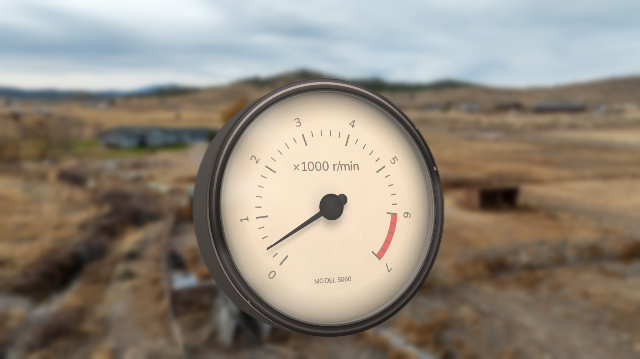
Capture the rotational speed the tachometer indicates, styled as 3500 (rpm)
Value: 400 (rpm)
